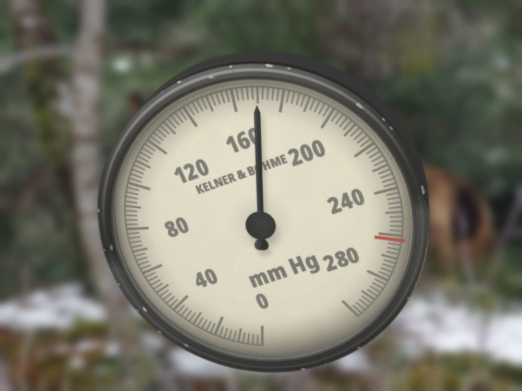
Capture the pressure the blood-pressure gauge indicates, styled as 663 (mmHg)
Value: 170 (mmHg)
